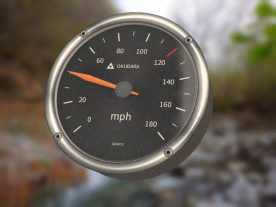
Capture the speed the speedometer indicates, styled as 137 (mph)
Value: 40 (mph)
